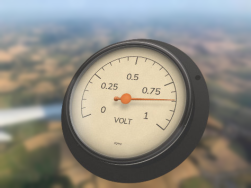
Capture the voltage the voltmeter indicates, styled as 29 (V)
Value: 0.85 (V)
